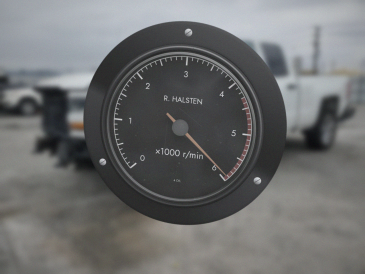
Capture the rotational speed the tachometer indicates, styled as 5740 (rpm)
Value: 5900 (rpm)
